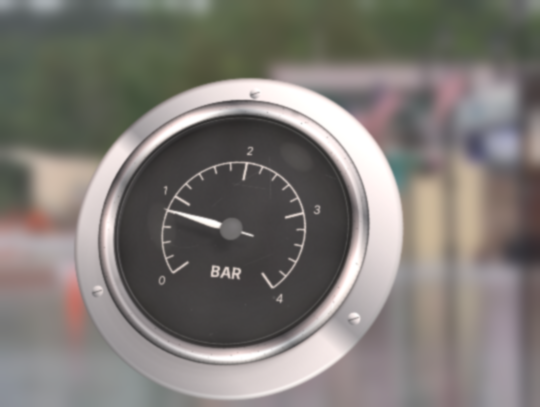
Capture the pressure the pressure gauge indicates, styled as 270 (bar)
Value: 0.8 (bar)
